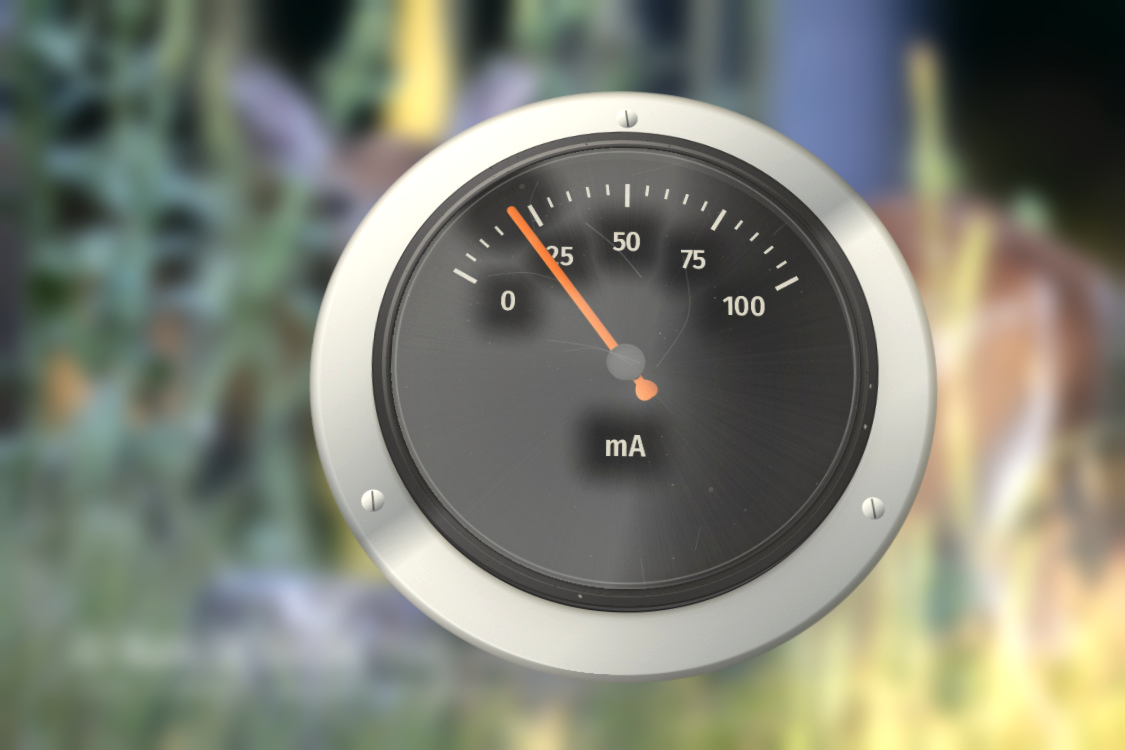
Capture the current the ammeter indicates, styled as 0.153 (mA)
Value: 20 (mA)
